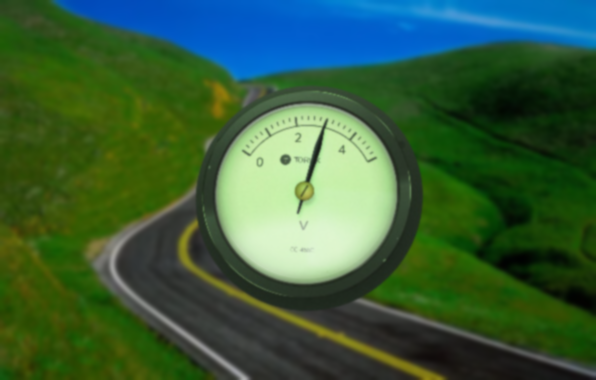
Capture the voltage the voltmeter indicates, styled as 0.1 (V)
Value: 3 (V)
